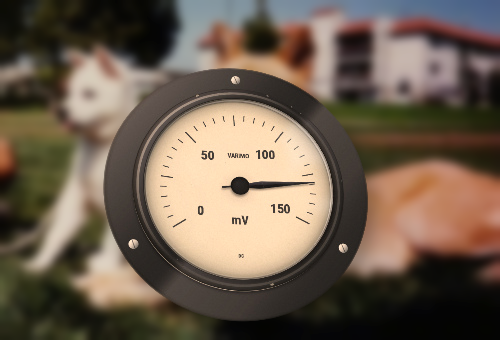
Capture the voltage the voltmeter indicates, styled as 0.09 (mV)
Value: 130 (mV)
